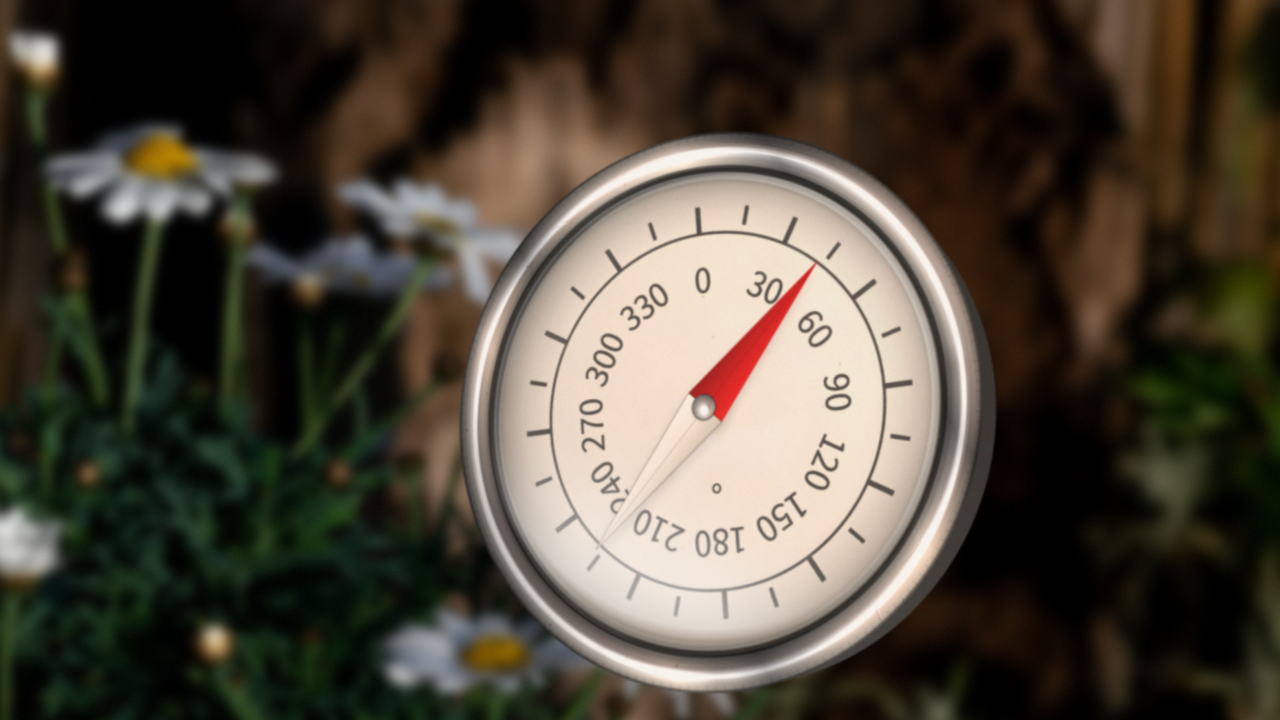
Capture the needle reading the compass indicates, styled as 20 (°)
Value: 45 (°)
